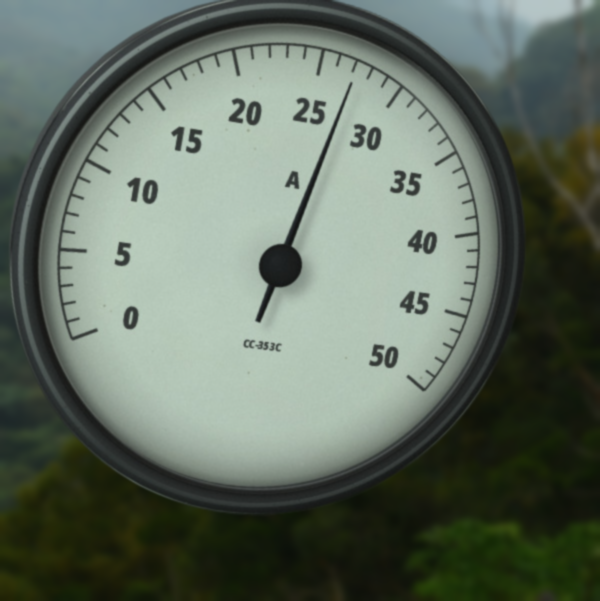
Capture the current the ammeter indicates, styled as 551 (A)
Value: 27 (A)
